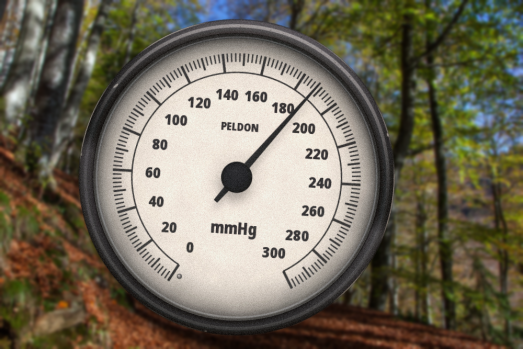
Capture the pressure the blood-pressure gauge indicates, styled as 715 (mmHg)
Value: 188 (mmHg)
